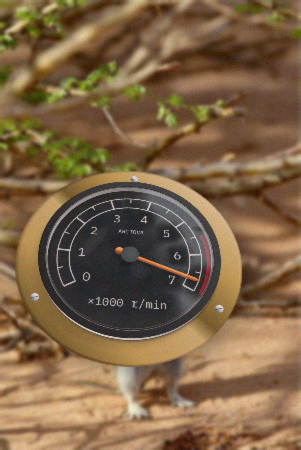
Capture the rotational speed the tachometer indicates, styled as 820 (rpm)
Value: 6750 (rpm)
